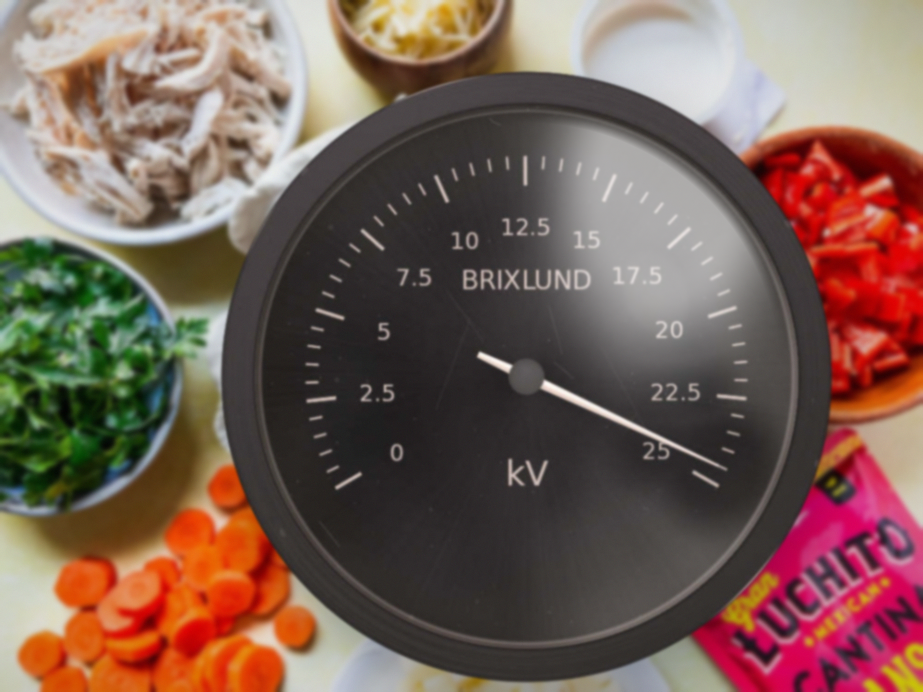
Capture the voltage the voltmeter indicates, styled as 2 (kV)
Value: 24.5 (kV)
